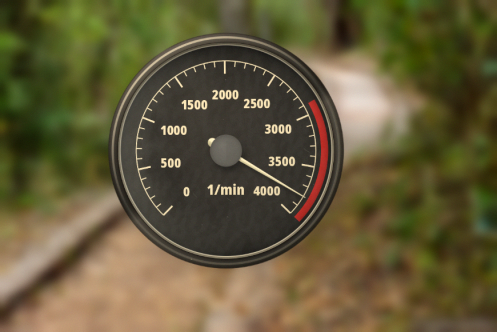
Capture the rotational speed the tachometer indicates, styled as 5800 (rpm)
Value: 3800 (rpm)
